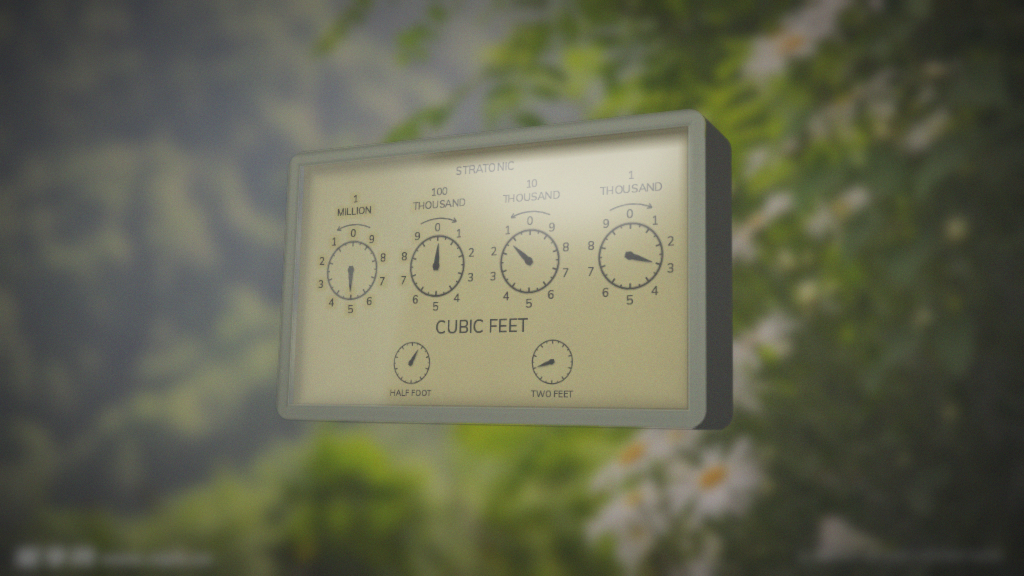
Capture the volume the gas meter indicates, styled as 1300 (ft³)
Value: 501300 (ft³)
